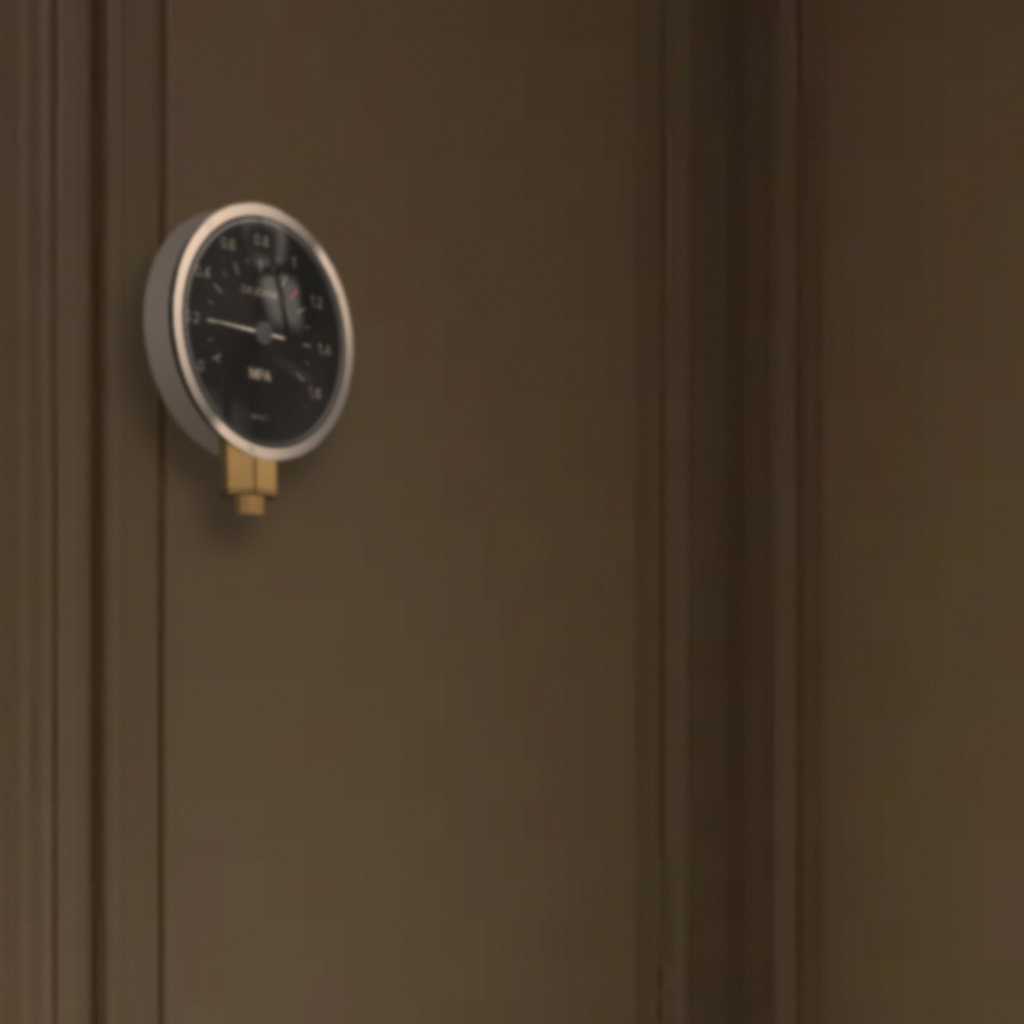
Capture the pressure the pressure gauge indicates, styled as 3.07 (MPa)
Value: 0.2 (MPa)
